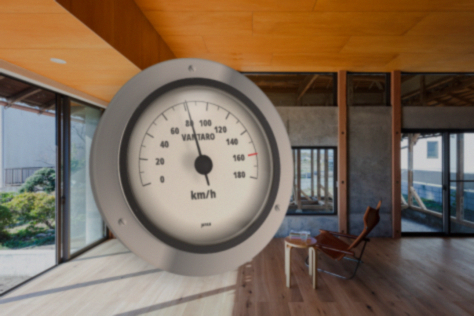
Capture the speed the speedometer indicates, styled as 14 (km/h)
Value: 80 (km/h)
